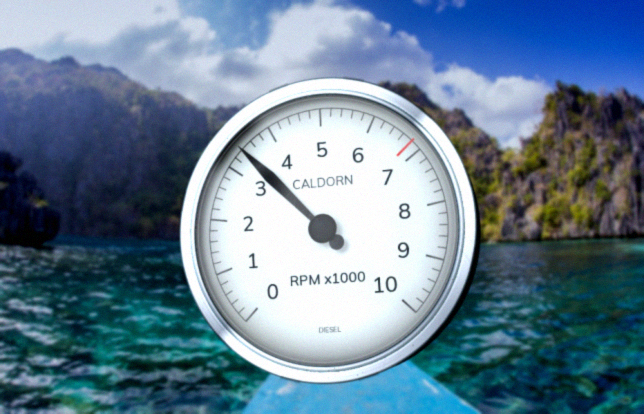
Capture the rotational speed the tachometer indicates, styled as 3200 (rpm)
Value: 3400 (rpm)
